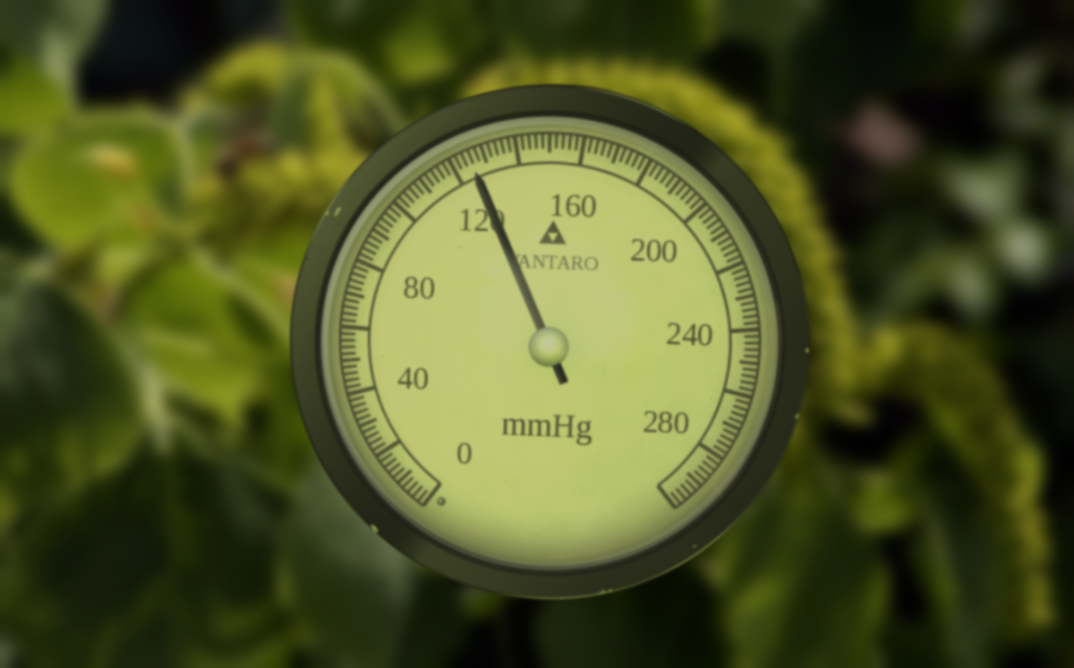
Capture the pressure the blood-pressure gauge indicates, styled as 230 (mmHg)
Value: 126 (mmHg)
